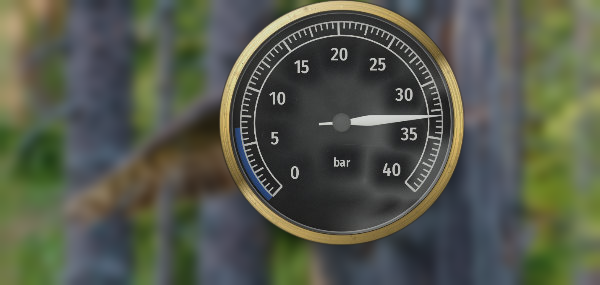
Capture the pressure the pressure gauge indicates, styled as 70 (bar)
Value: 33 (bar)
